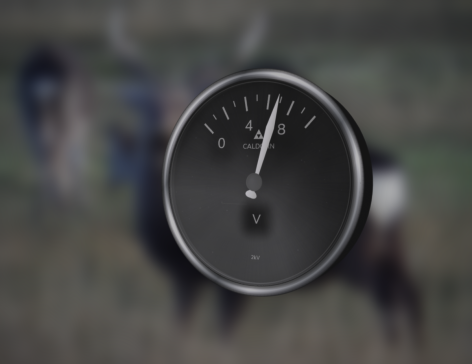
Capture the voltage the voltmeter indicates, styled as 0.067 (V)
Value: 7 (V)
